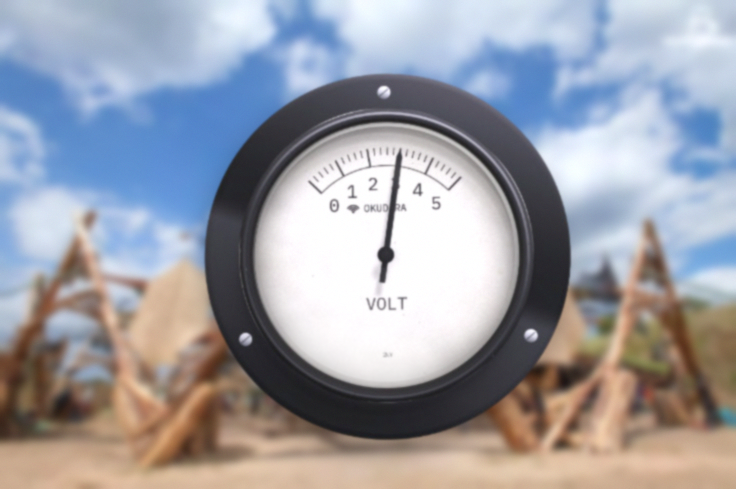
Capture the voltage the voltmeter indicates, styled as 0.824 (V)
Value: 3 (V)
